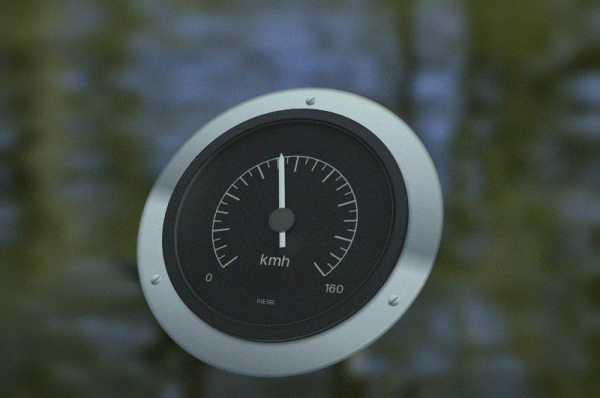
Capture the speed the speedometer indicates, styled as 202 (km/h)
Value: 72.5 (km/h)
